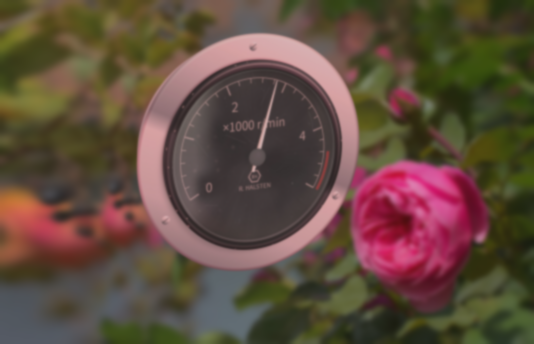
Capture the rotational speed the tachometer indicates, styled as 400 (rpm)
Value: 2800 (rpm)
